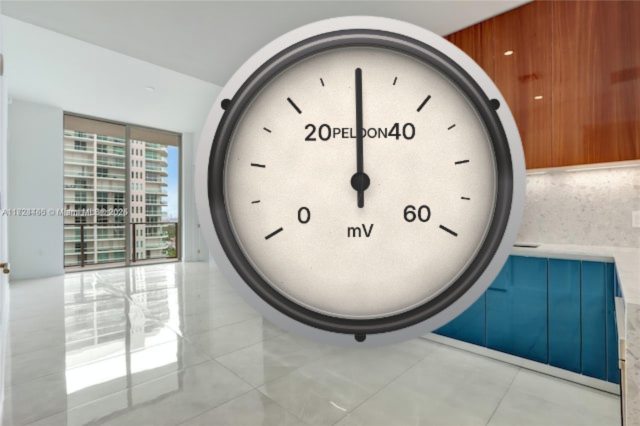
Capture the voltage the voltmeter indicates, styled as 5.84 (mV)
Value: 30 (mV)
